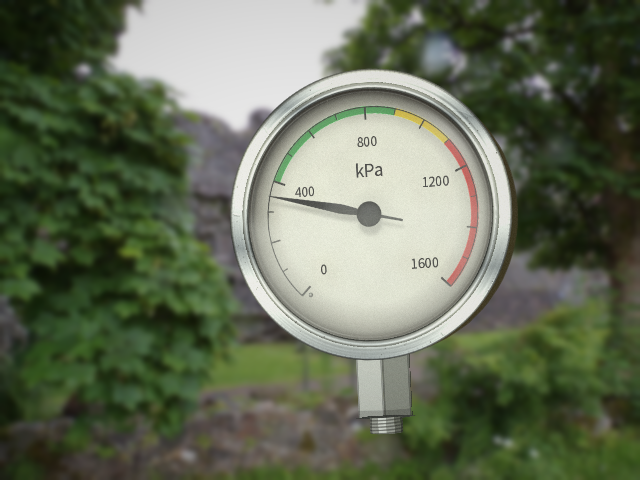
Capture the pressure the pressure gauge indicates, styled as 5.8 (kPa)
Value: 350 (kPa)
